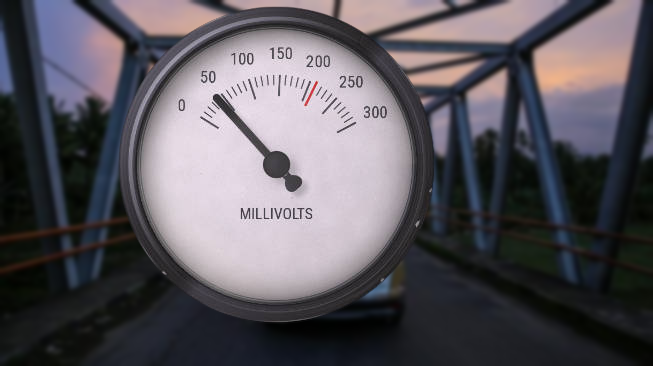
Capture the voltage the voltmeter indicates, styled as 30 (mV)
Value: 40 (mV)
